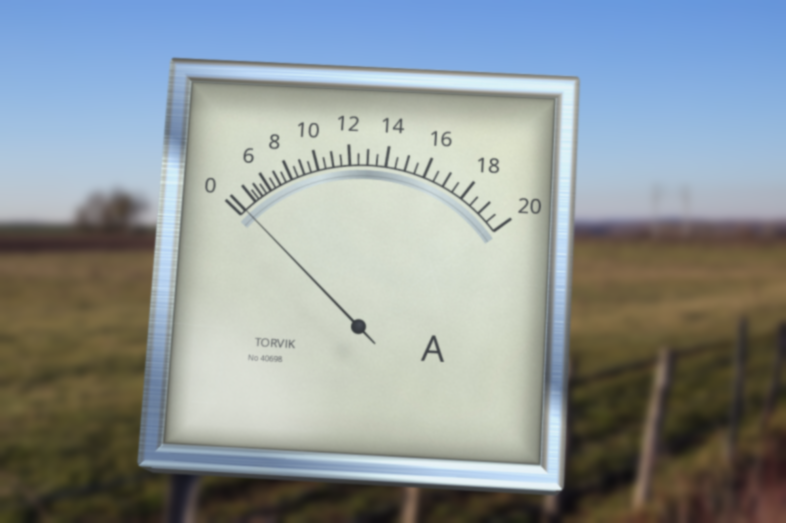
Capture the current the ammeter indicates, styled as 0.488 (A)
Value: 2 (A)
